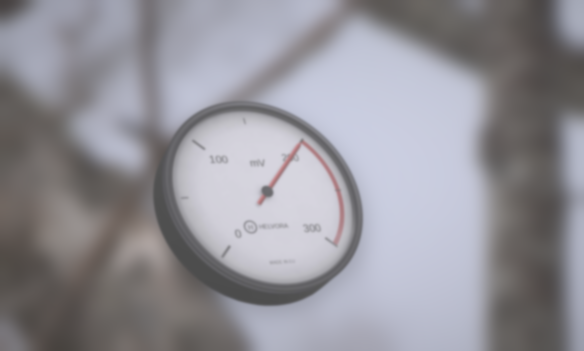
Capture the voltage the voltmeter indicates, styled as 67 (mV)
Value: 200 (mV)
